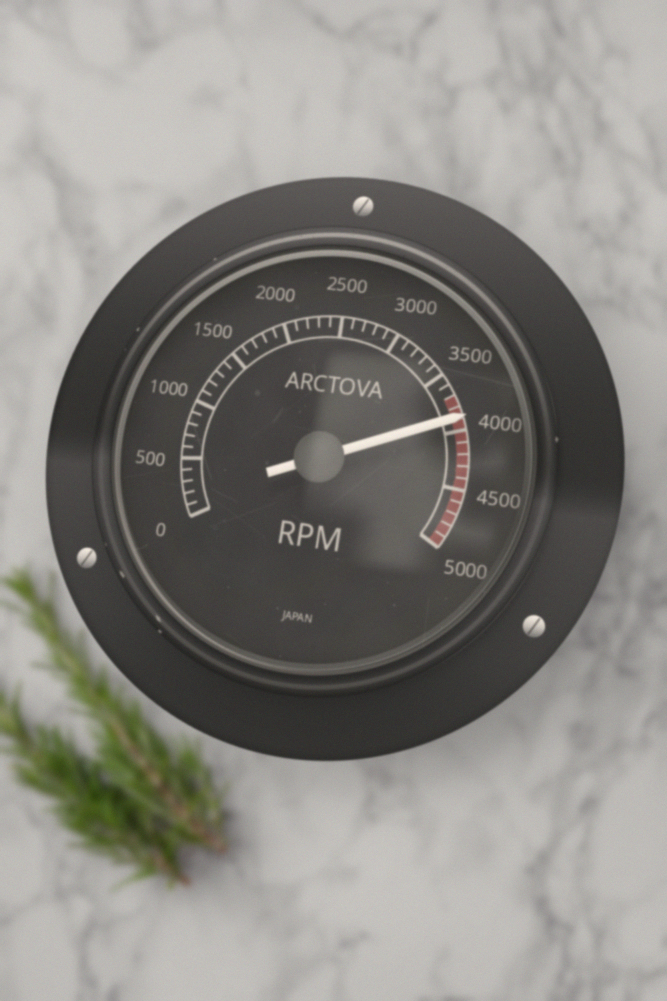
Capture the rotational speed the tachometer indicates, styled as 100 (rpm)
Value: 3900 (rpm)
